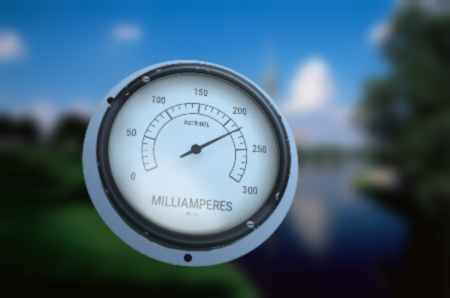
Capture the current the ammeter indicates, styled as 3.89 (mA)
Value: 220 (mA)
